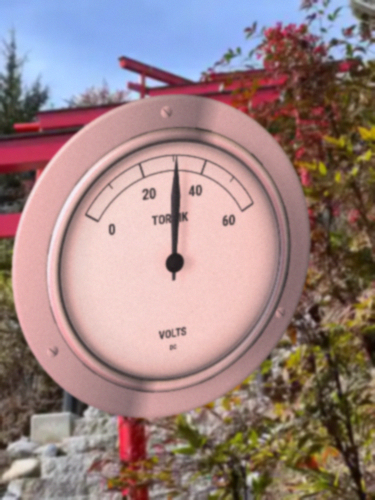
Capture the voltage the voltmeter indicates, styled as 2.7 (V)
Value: 30 (V)
